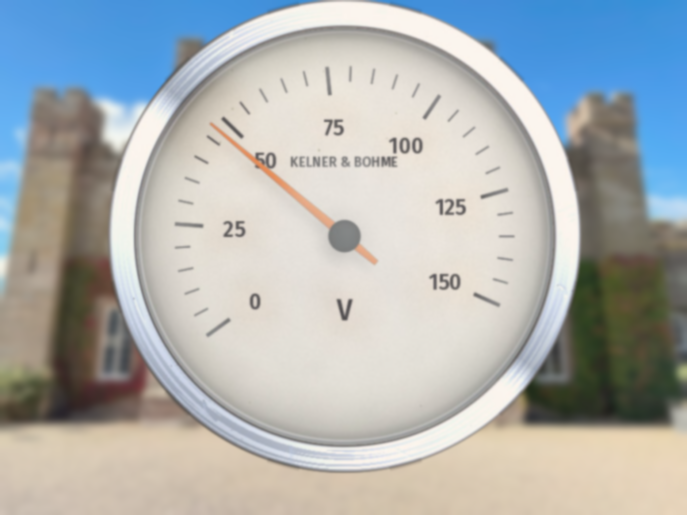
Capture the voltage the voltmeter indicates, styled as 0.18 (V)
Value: 47.5 (V)
